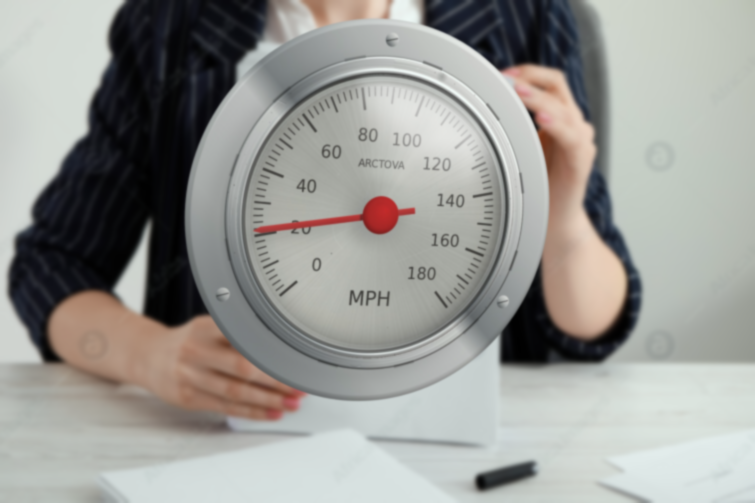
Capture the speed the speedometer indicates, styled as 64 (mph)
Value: 22 (mph)
